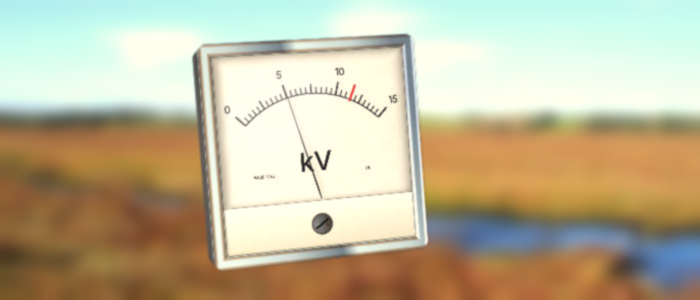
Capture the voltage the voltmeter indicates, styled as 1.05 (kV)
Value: 5 (kV)
